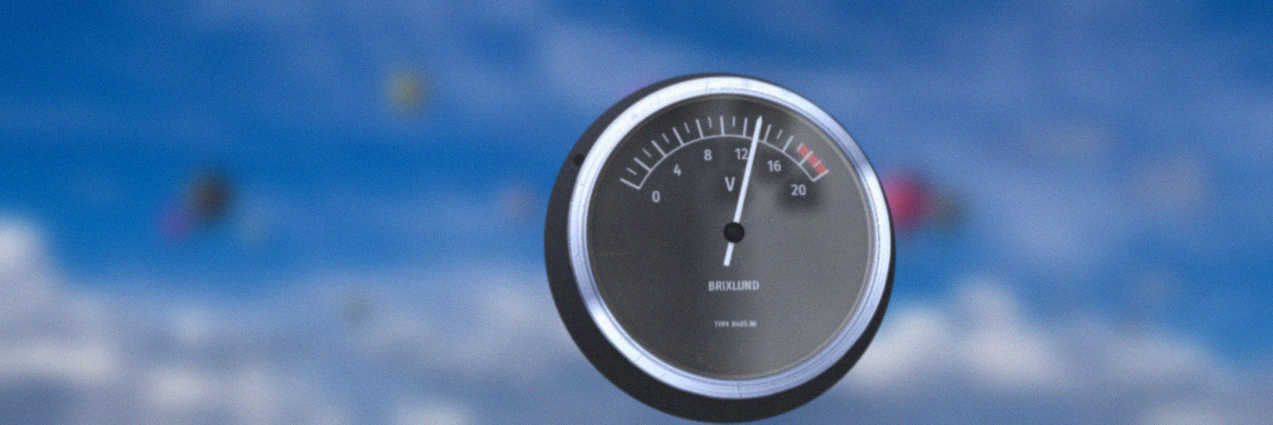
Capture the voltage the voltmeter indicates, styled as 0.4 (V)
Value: 13 (V)
